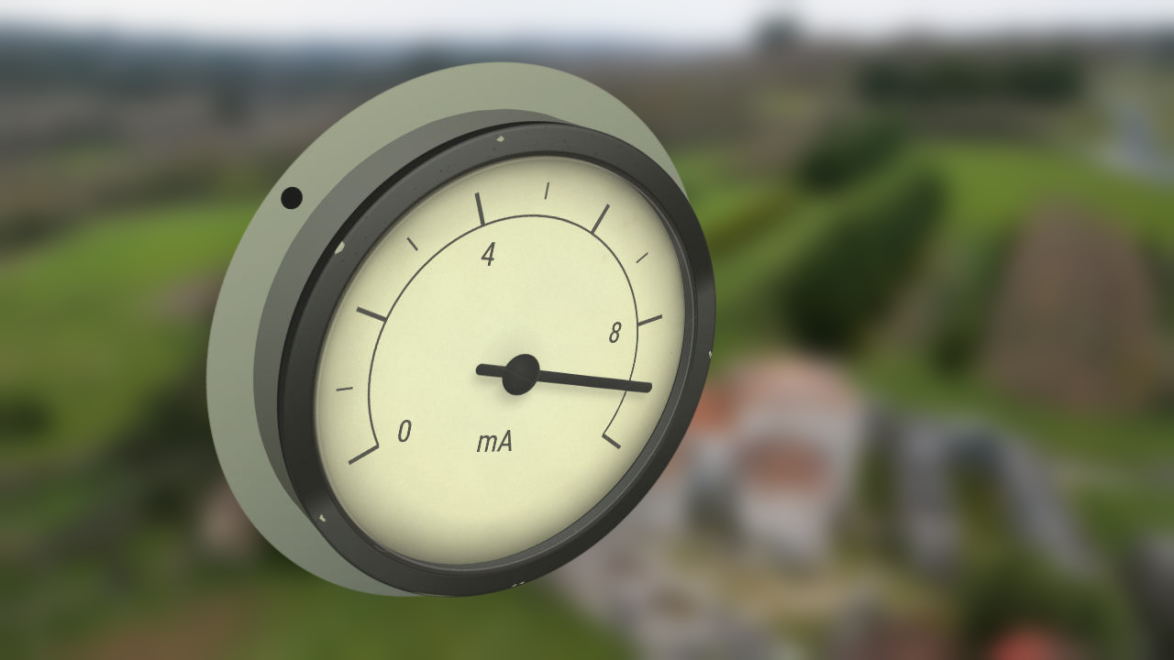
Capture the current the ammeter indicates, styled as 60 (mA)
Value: 9 (mA)
